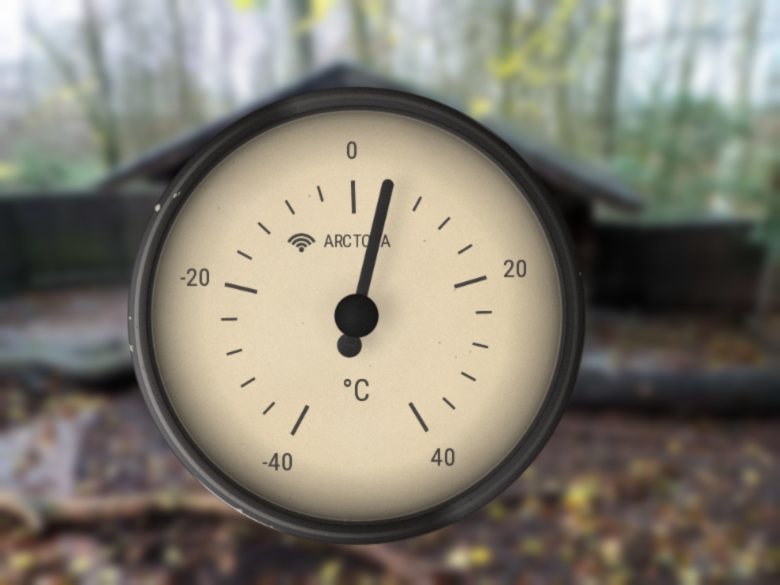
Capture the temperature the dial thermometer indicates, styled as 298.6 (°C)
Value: 4 (°C)
